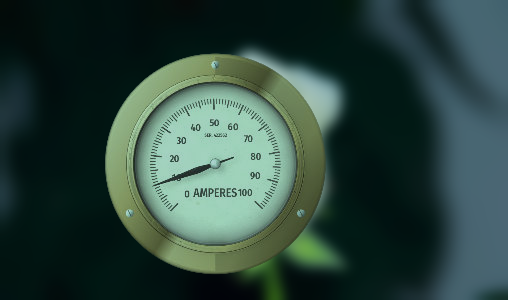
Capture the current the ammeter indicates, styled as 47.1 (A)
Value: 10 (A)
